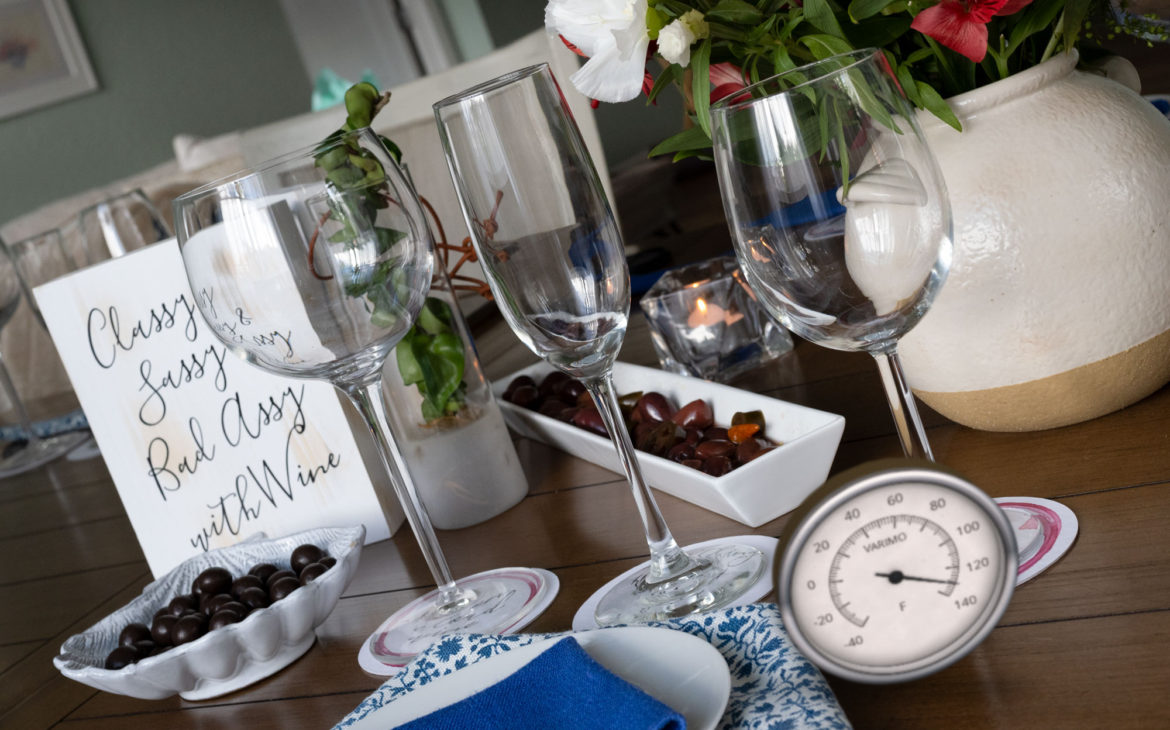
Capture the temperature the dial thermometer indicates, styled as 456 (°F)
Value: 130 (°F)
